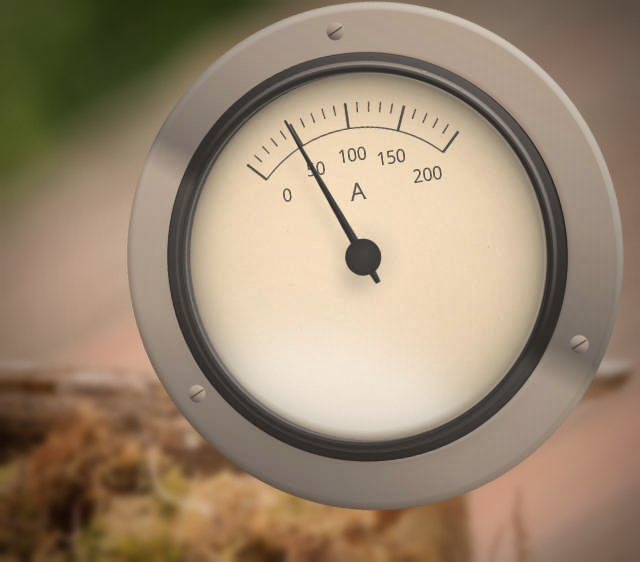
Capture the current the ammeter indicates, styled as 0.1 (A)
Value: 50 (A)
